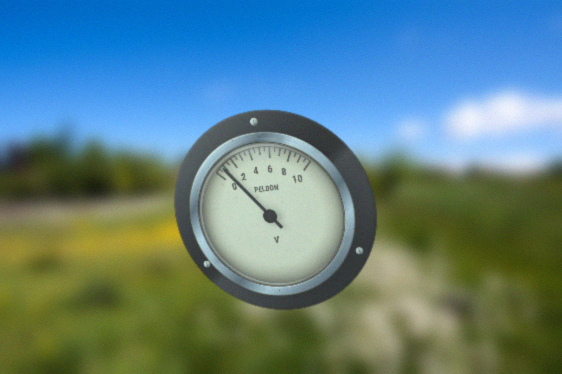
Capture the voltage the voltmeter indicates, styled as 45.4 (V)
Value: 1 (V)
